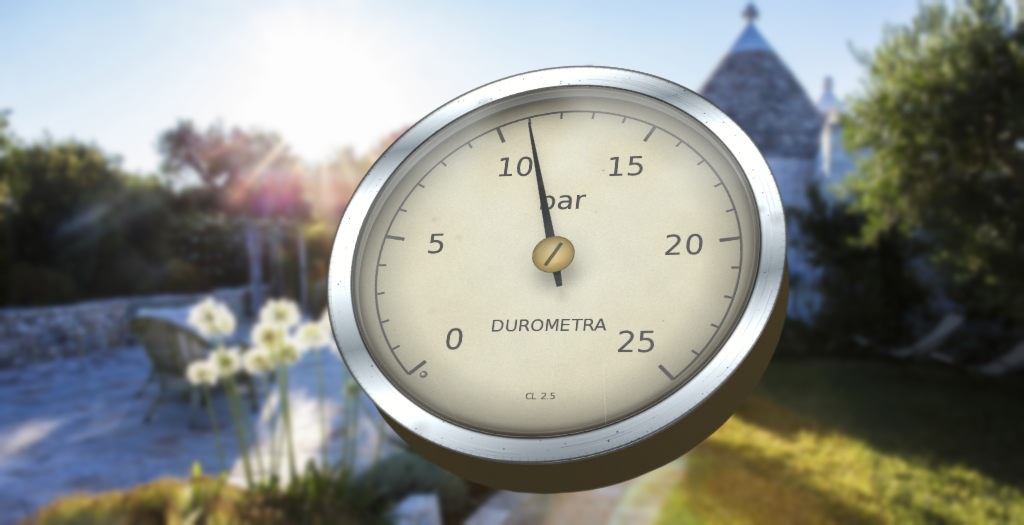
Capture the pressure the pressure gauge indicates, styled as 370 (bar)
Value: 11 (bar)
